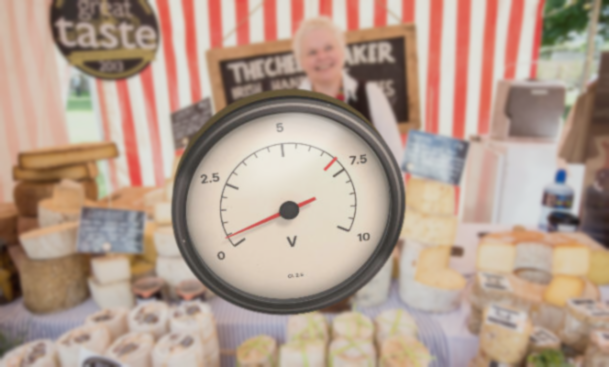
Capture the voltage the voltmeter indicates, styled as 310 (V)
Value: 0.5 (V)
